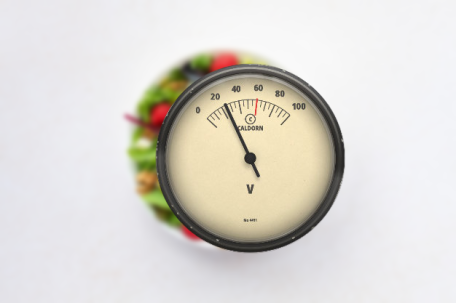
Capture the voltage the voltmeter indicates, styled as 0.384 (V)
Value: 25 (V)
